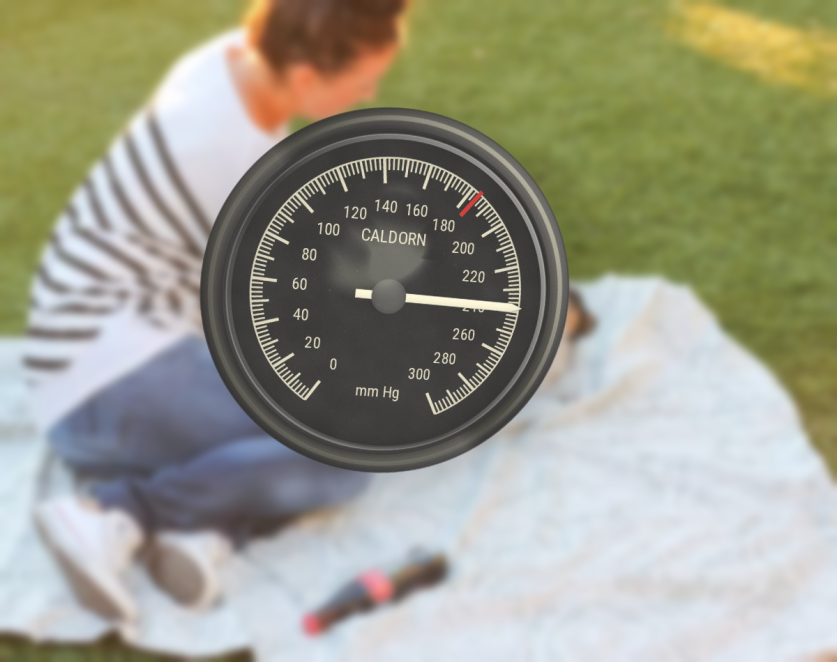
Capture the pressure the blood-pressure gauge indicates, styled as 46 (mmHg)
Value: 238 (mmHg)
